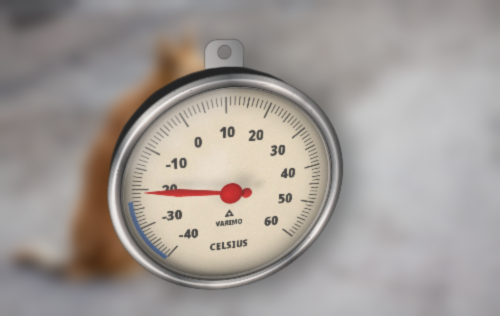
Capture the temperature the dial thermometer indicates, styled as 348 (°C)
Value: -20 (°C)
